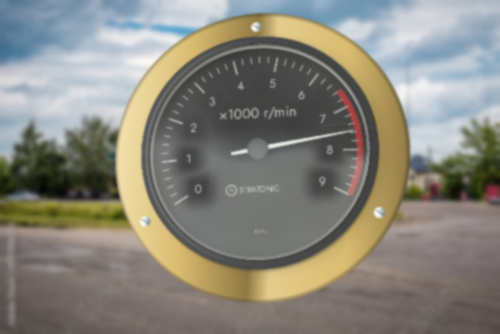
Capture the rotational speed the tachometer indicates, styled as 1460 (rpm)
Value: 7600 (rpm)
